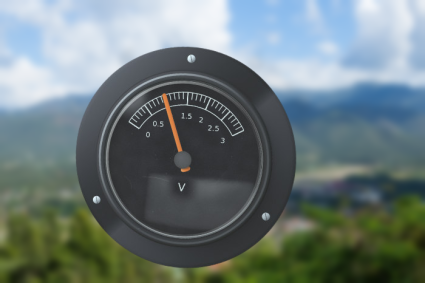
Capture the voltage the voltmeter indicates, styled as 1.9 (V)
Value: 1 (V)
